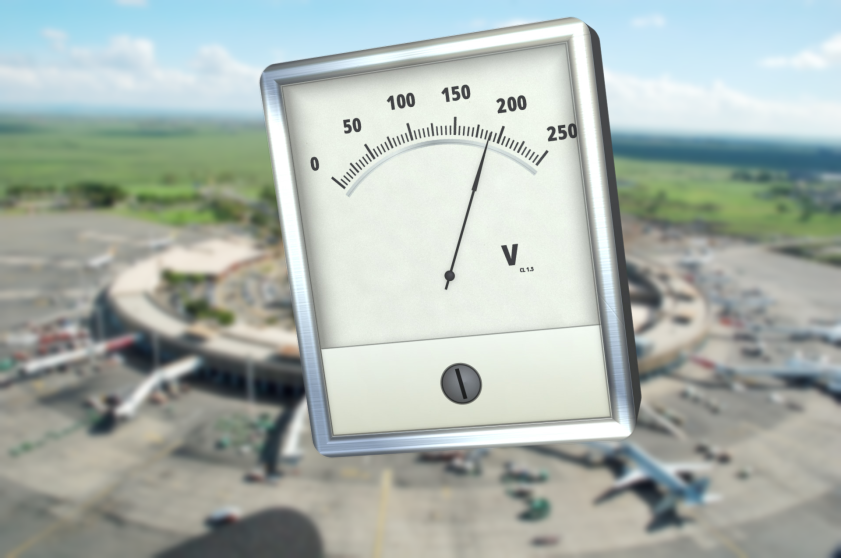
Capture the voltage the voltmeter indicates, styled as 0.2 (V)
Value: 190 (V)
